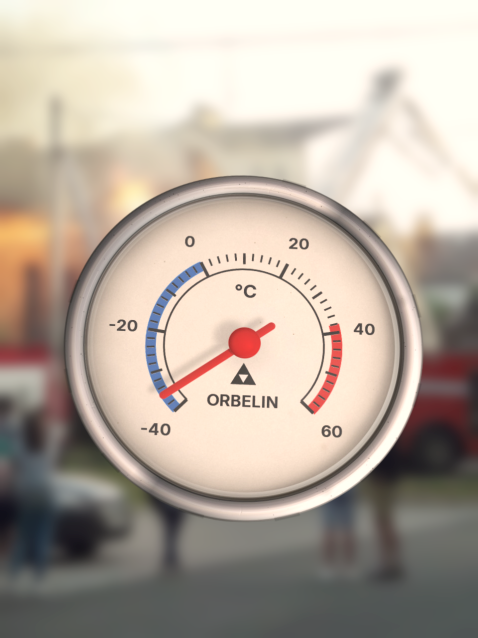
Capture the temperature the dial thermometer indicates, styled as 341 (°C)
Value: -36 (°C)
